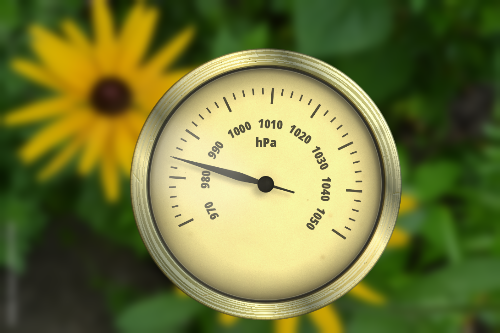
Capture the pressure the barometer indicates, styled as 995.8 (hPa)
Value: 984 (hPa)
